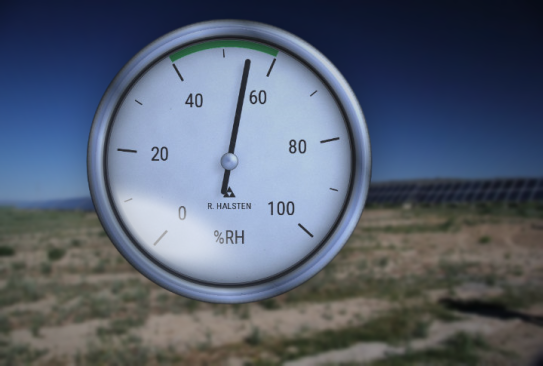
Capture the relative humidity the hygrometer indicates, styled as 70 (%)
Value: 55 (%)
